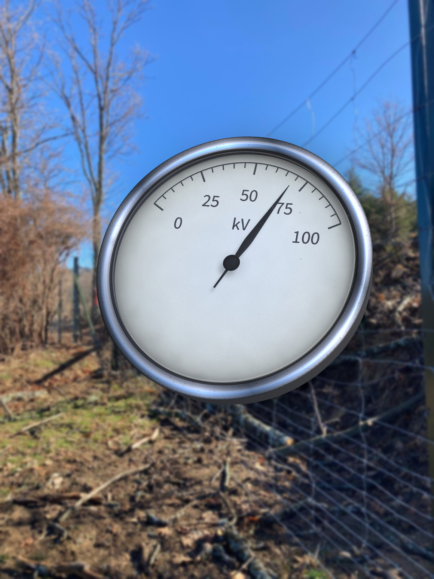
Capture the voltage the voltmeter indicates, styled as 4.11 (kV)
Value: 70 (kV)
